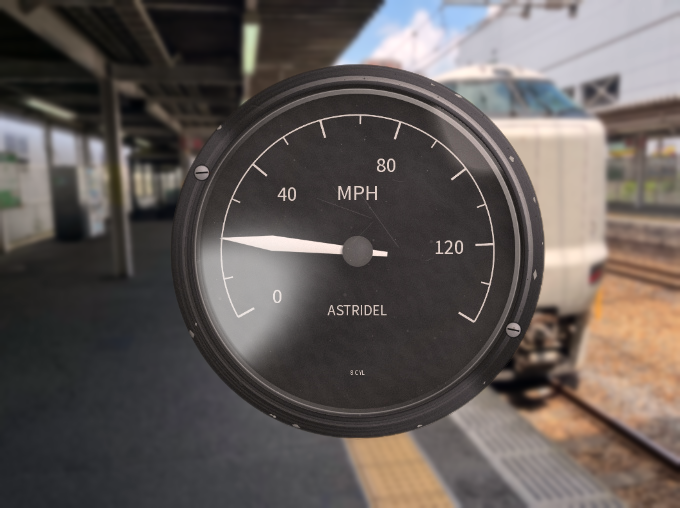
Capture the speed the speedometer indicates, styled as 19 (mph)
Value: 20 (mph)
